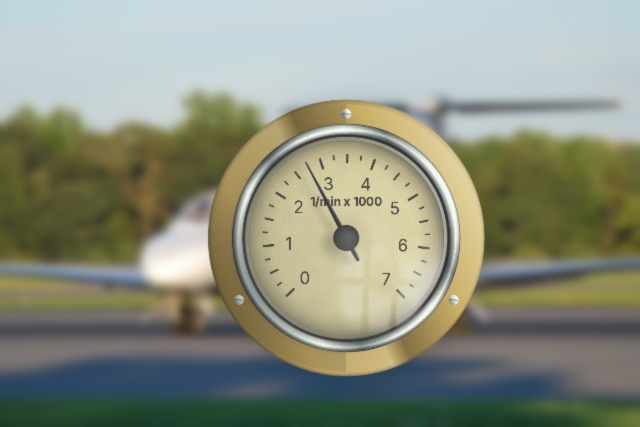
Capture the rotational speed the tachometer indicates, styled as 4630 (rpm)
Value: 2750 (rpm)
